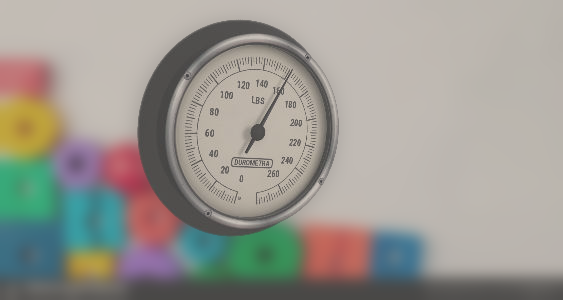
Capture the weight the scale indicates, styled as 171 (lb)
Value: 160 (lb)
